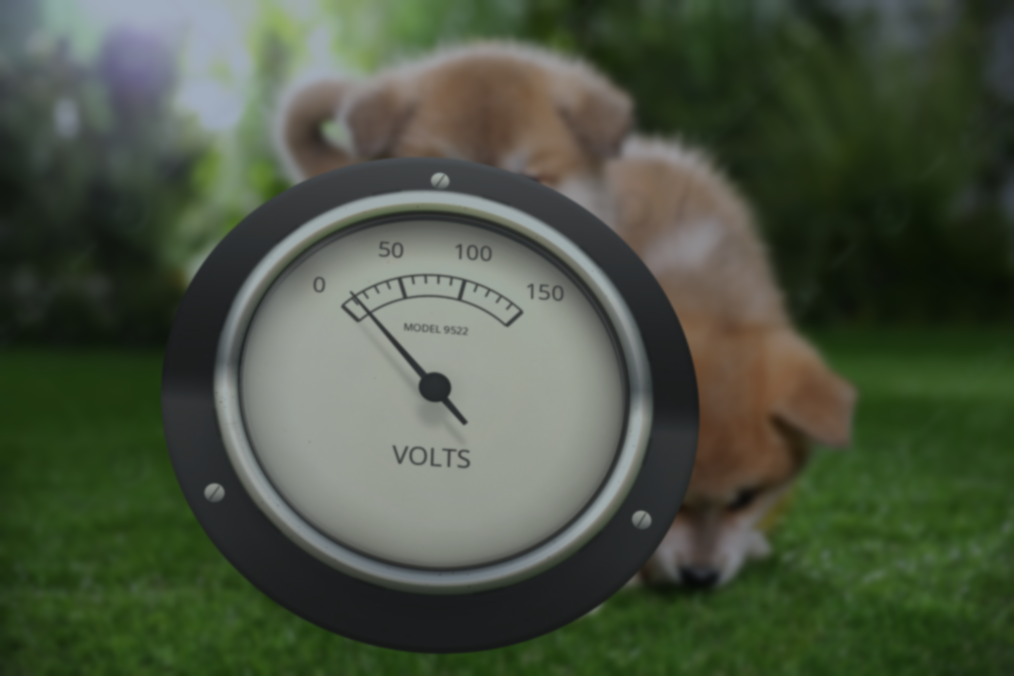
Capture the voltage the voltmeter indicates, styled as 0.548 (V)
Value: 10 (V)
